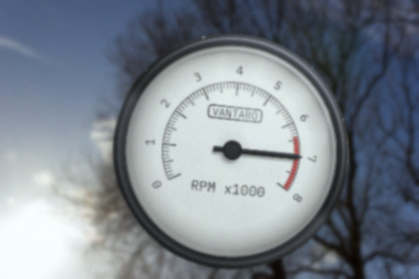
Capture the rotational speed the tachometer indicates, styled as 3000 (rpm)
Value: 7000 (rpm)
